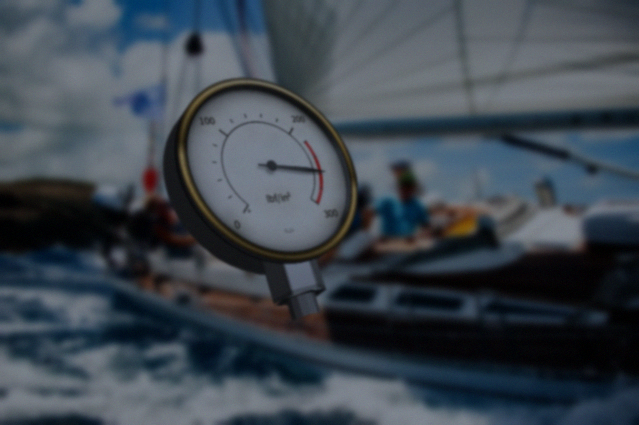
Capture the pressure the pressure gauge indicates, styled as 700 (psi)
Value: 260 (psi)
